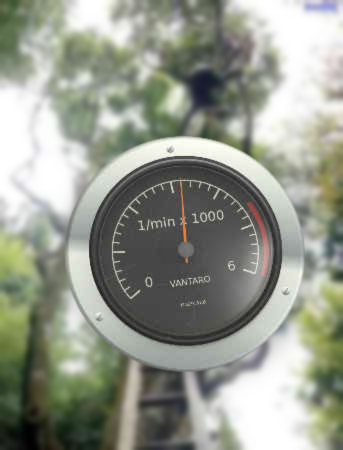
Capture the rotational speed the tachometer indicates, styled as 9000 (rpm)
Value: 3200 (rpm)
